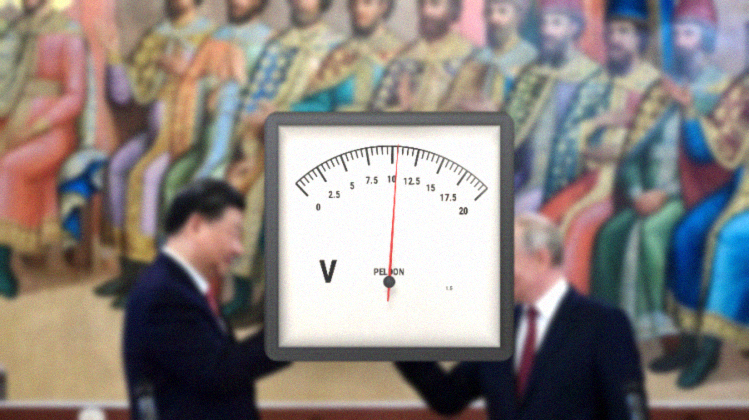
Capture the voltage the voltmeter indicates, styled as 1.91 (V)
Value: 10.5 (V)
